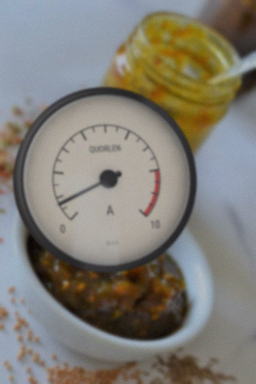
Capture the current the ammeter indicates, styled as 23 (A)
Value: 0.75 (A)
